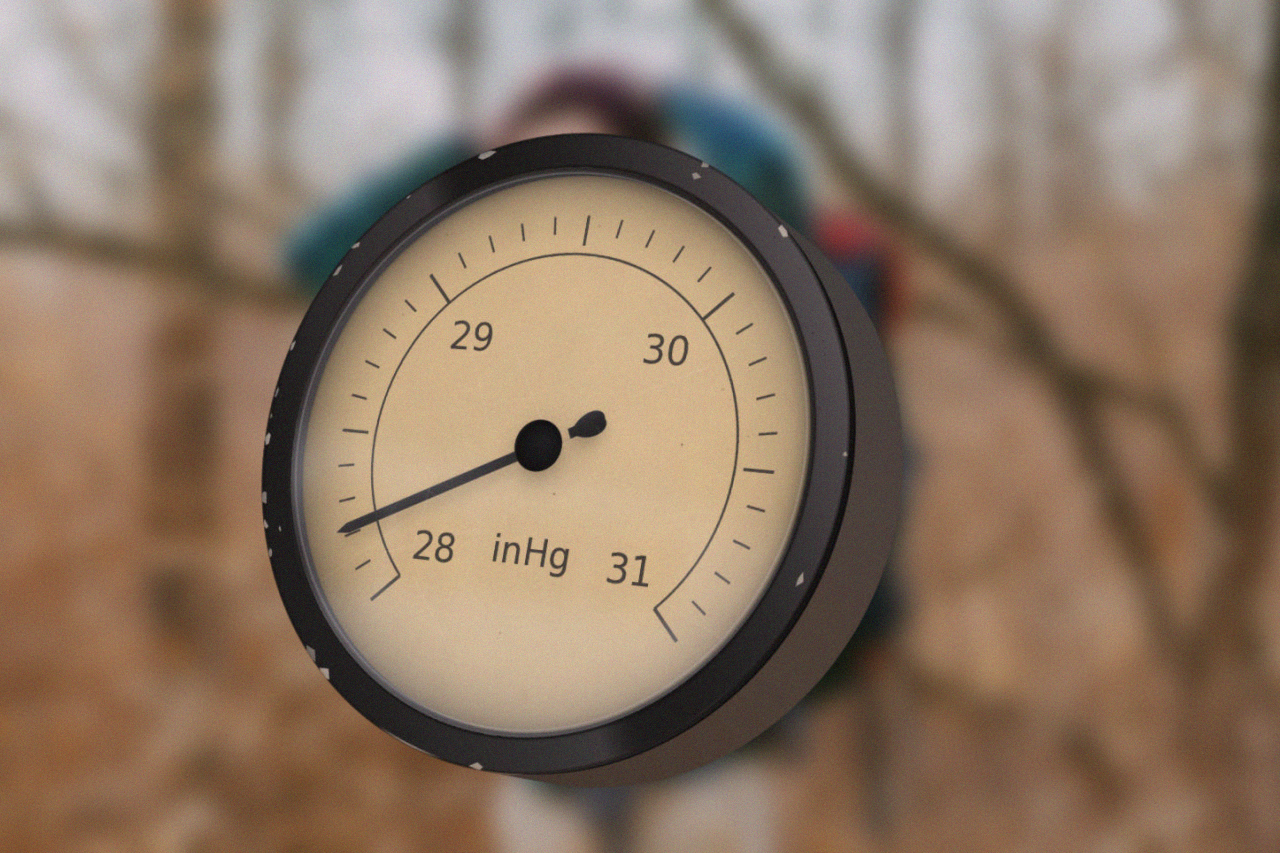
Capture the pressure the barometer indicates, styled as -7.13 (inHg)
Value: 28.2 (inHg)
